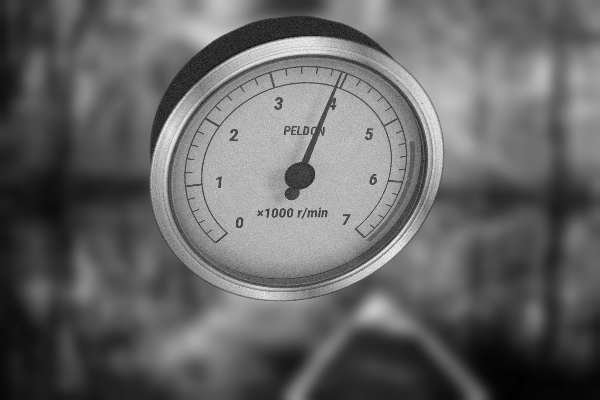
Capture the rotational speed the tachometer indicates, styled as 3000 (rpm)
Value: 3900 (rpm)
